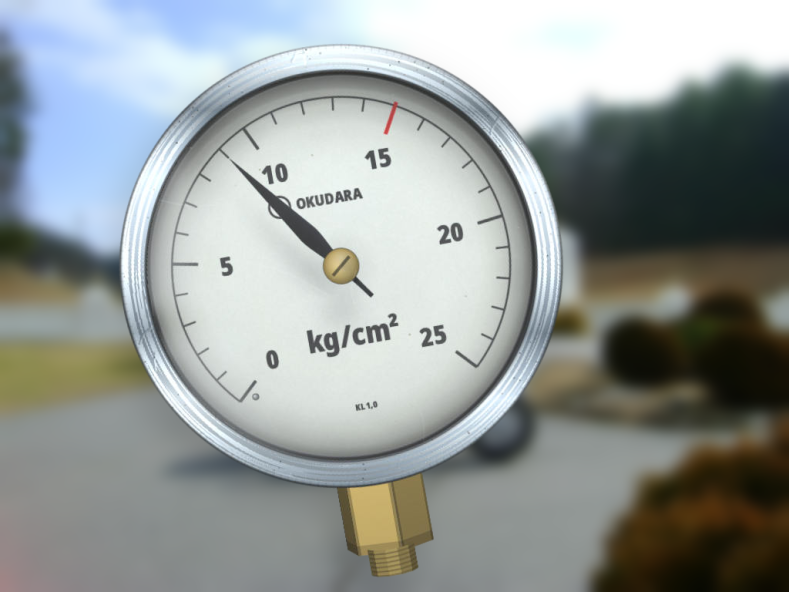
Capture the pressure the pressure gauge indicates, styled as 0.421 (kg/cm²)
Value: 9 (kg/cm²)
